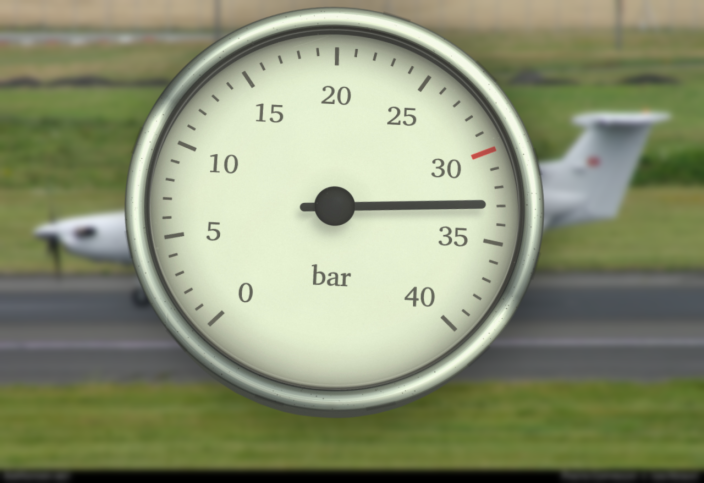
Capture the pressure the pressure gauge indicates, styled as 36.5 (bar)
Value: 33 (bar)
